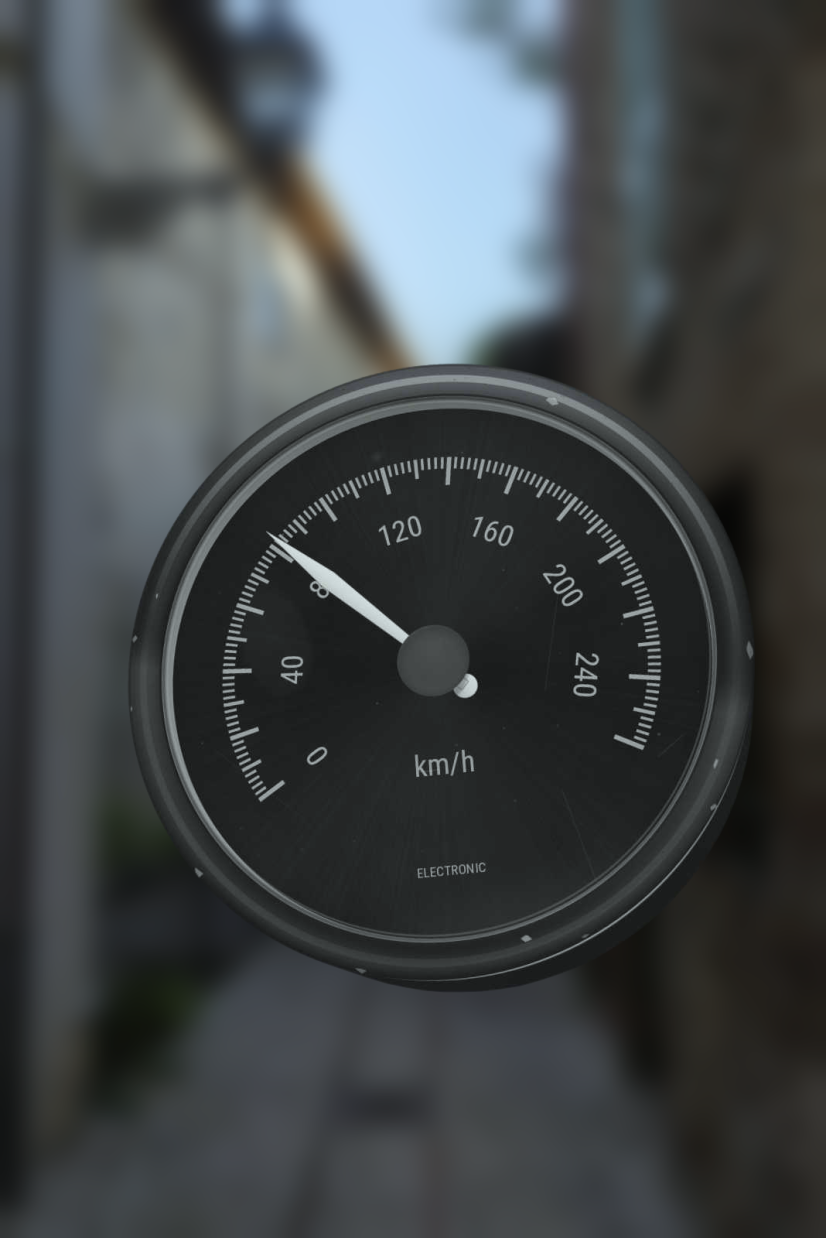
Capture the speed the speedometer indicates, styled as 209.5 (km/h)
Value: 82 (km/h)
